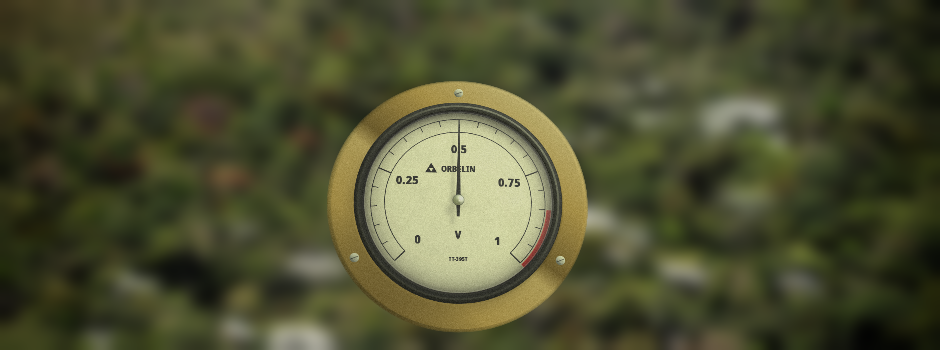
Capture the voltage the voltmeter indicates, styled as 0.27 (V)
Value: 0.5 (V)
